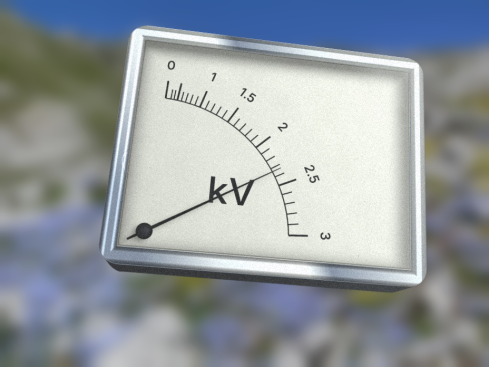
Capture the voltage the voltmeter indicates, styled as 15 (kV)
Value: 2.35 (kV)
